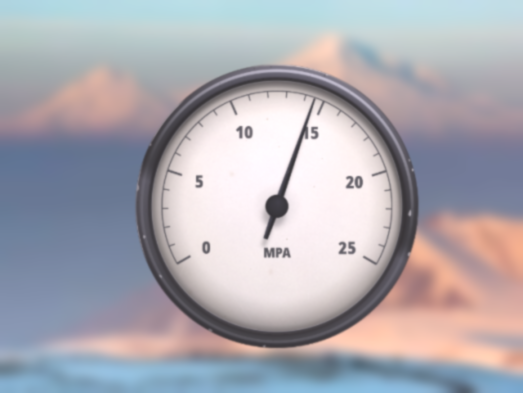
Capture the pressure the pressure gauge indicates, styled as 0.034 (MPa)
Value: 14.5 (MPa)
